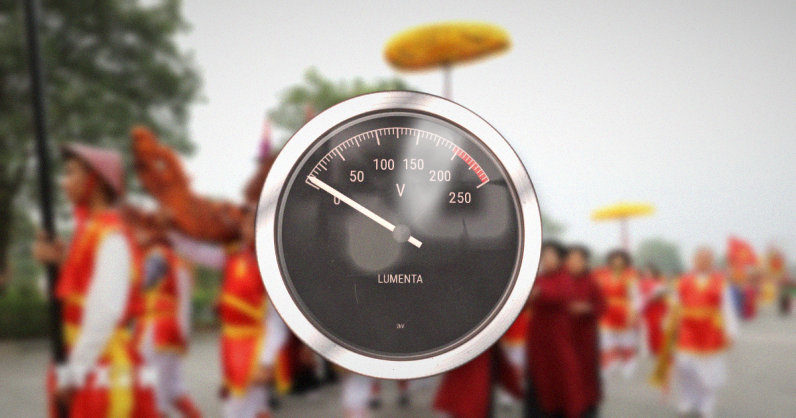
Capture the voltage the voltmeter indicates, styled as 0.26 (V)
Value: 5 (V)
